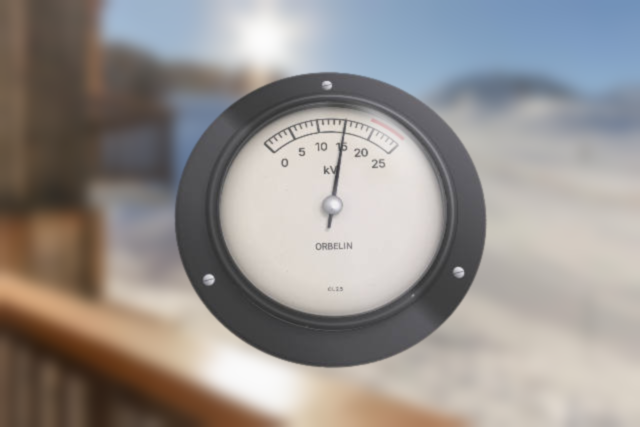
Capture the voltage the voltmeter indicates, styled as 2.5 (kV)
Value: 15 (kV)
